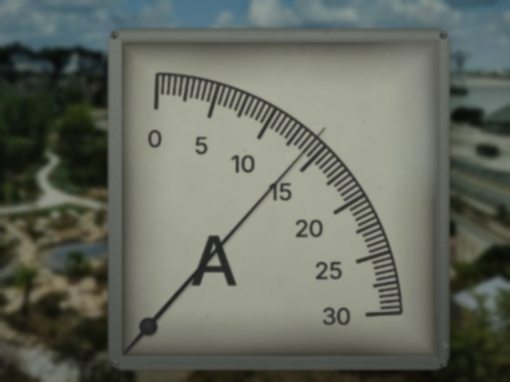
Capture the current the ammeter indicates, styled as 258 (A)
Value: 14 (A)
